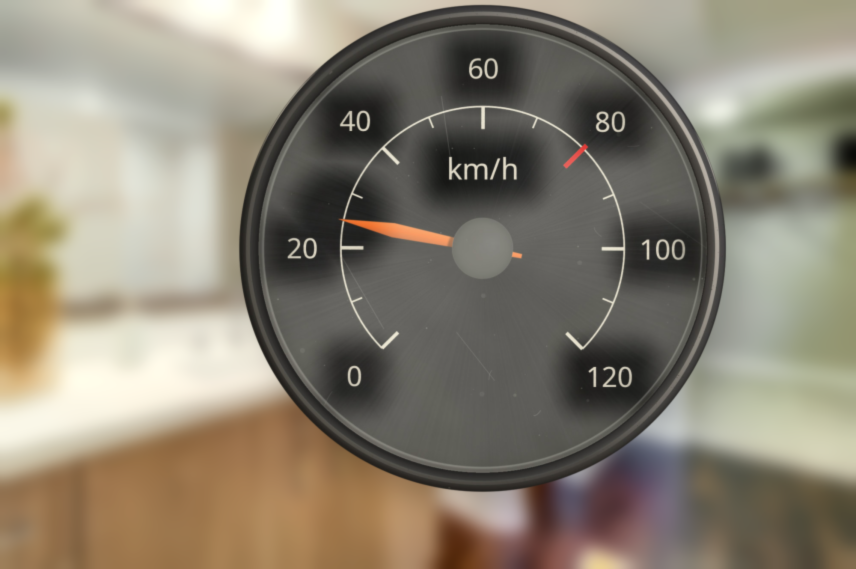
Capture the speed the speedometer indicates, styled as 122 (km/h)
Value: 25 (km/h)
